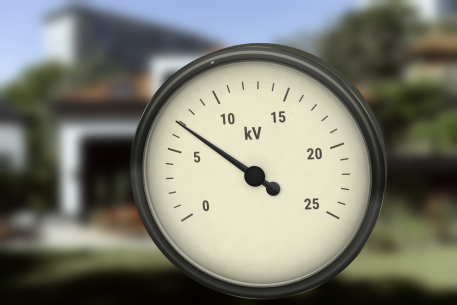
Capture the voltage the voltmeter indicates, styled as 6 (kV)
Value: 7 (kV)
